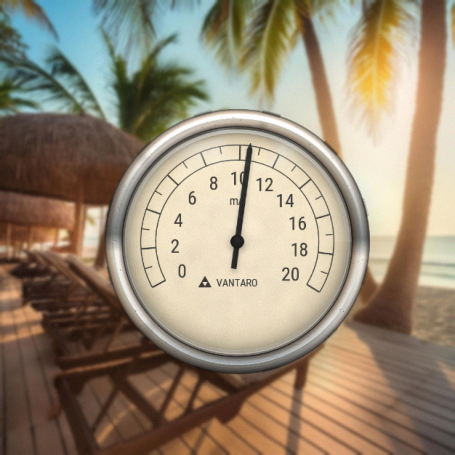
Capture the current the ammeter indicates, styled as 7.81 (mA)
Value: 10.5 (mA)
